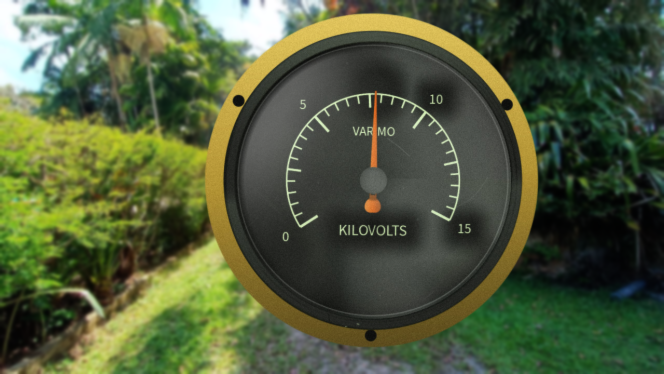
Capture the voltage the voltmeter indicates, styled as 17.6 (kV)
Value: 7.75 (kV)
